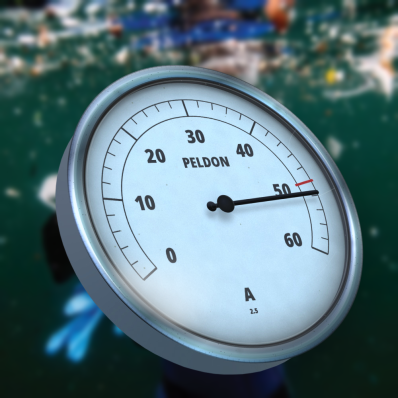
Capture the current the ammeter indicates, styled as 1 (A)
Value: 52 (A)
